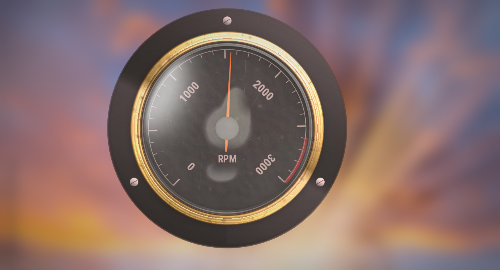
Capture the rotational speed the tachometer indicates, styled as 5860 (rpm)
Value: 1550 (rpm)
